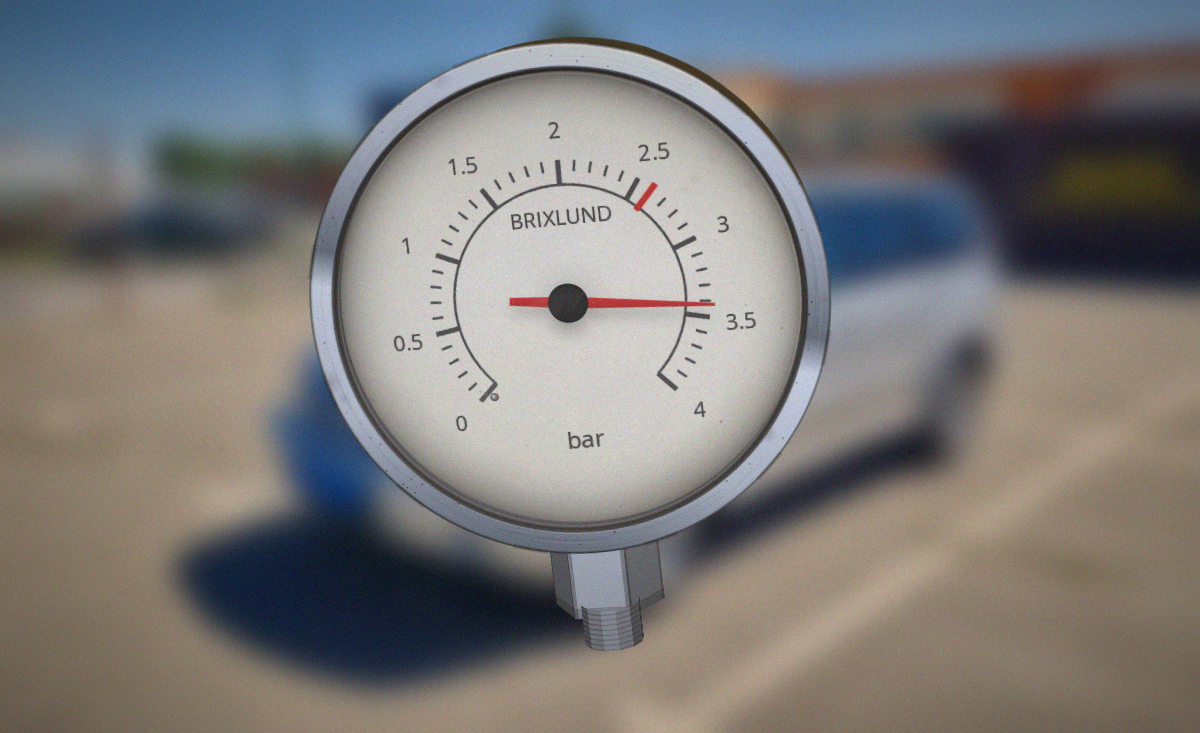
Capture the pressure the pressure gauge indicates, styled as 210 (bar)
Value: 3.4 (bar)
